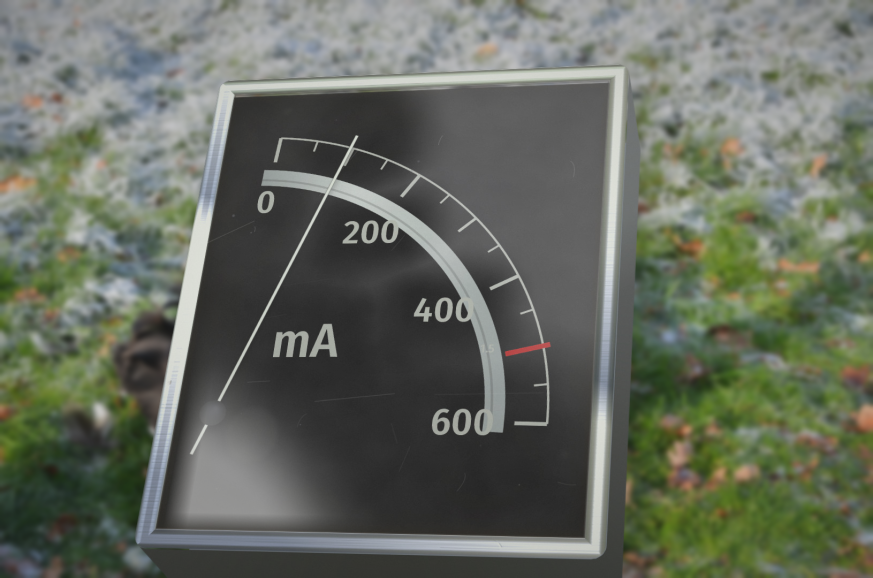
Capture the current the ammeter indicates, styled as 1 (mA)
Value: 100 (mA)
